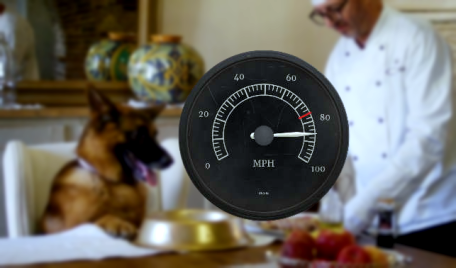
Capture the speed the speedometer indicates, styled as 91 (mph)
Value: 86 (mph)
